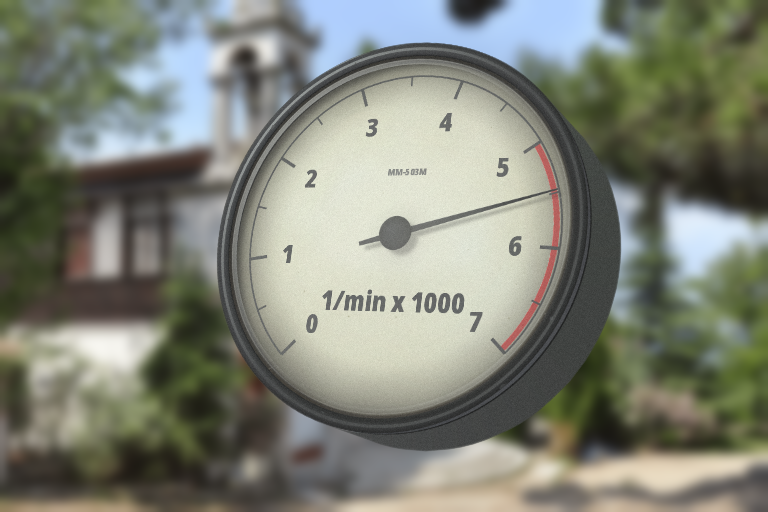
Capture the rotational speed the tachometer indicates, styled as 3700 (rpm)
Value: 5500 (rpm)
